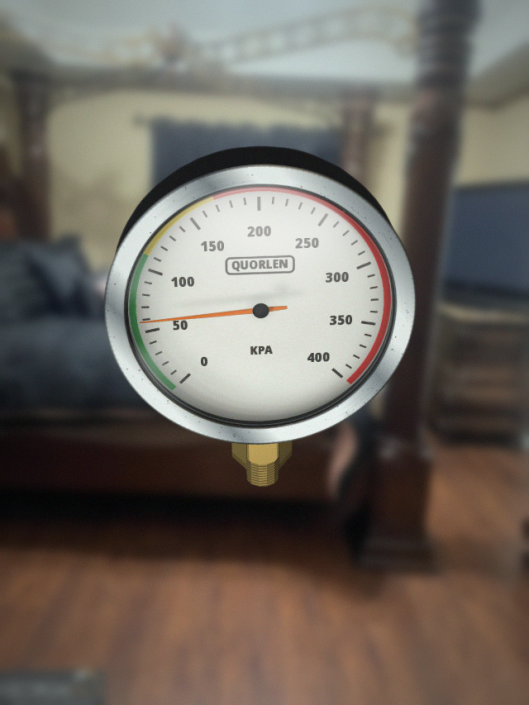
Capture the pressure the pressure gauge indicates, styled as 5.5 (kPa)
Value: 60 (kPa)
